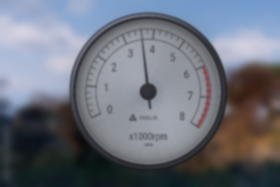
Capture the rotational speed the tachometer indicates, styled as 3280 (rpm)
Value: 3600 (rpm)
